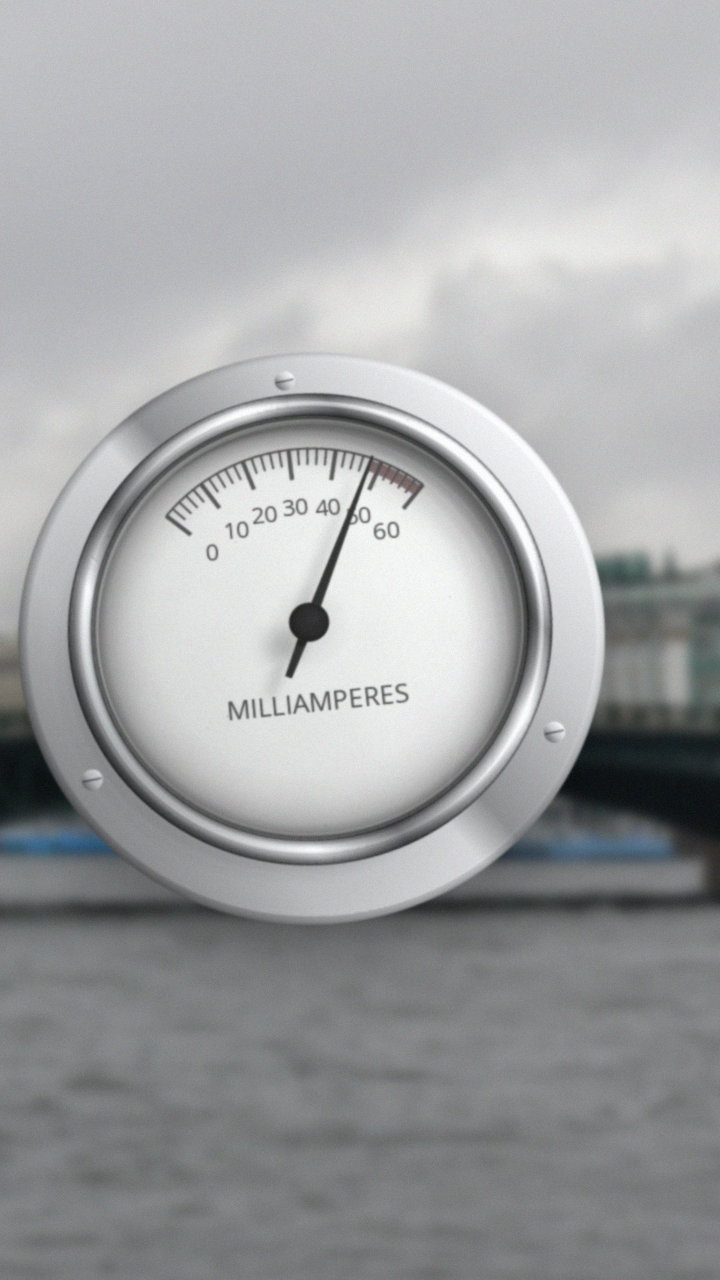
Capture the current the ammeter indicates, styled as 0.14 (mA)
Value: 48 (mA)
